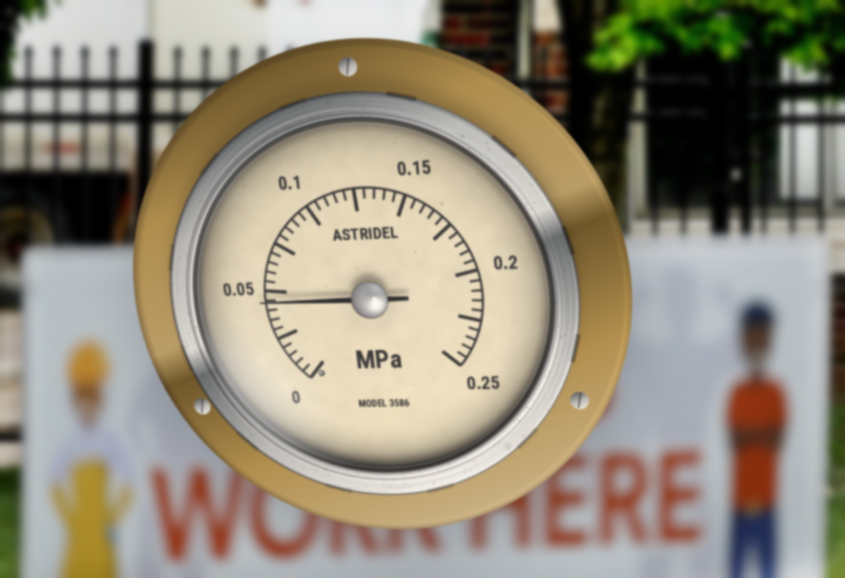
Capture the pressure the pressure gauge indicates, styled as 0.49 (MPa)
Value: 0.045 (MPa)
